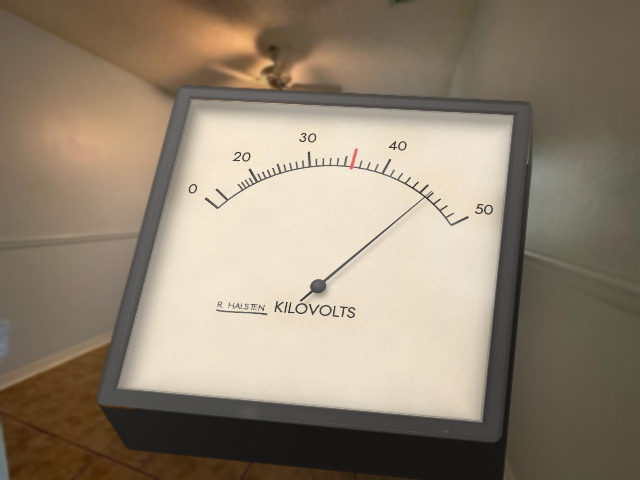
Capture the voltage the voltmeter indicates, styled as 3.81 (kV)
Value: 46 (kV)
